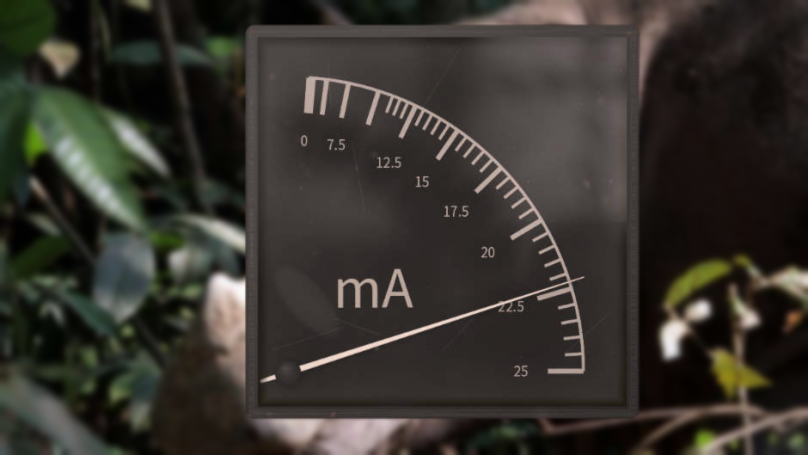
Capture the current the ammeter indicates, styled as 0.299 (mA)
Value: 22.25 (mA)
